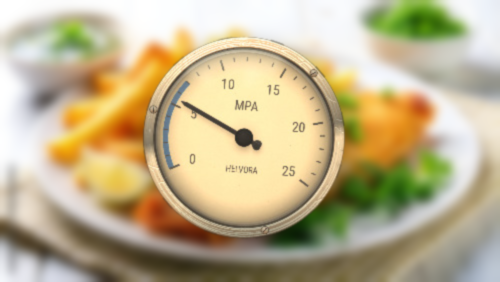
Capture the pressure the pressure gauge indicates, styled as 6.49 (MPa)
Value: 5.5 (MPa)
